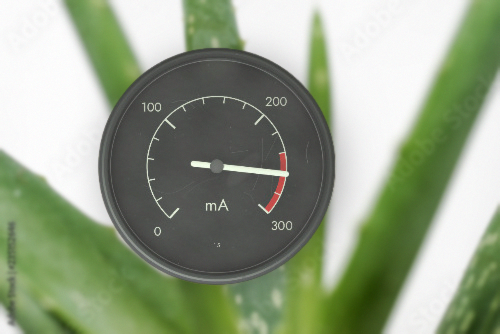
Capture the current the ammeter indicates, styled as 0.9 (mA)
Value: 260 (mA)
